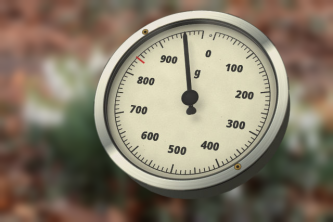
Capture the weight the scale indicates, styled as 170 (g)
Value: 960 (g)
